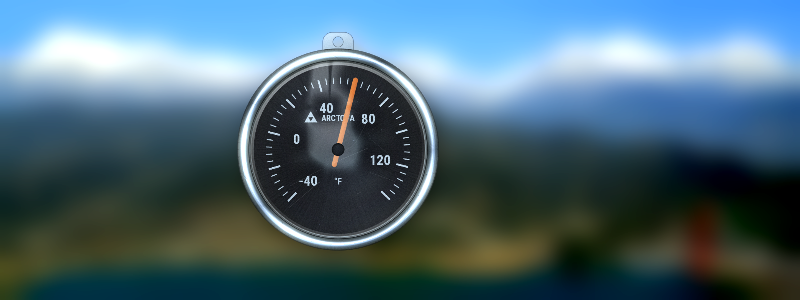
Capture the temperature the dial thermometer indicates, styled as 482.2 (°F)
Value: 60 (°F)
